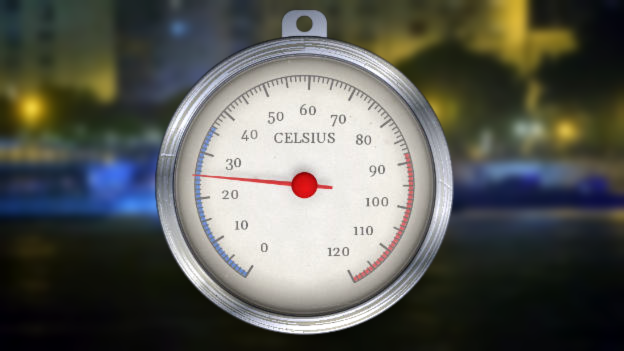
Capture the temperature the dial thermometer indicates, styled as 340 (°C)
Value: 25 (°C)
